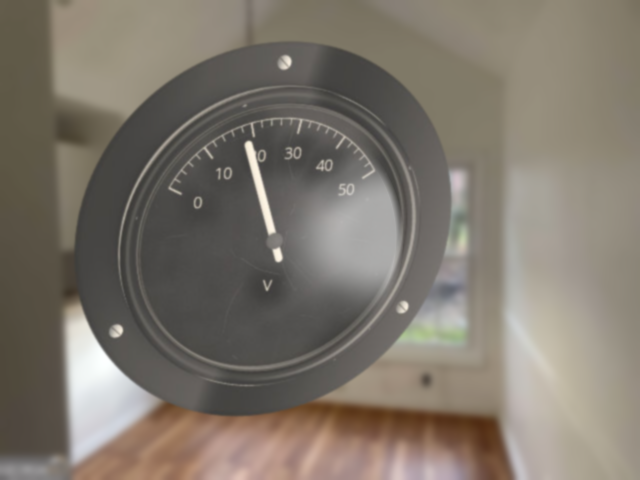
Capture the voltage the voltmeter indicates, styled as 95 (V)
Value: 18 (V)
